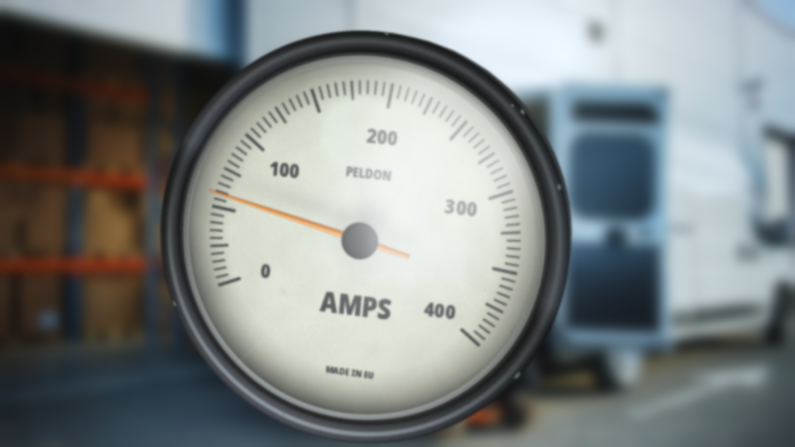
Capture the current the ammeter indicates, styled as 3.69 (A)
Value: 60 (A)
